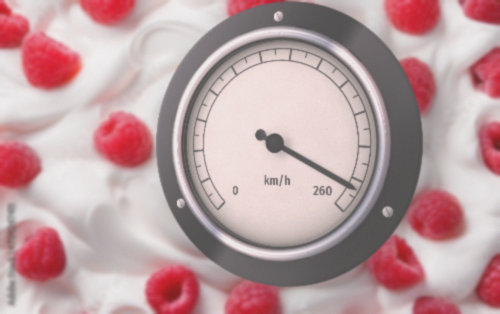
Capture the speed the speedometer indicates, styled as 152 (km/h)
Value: 245 (km/h)
